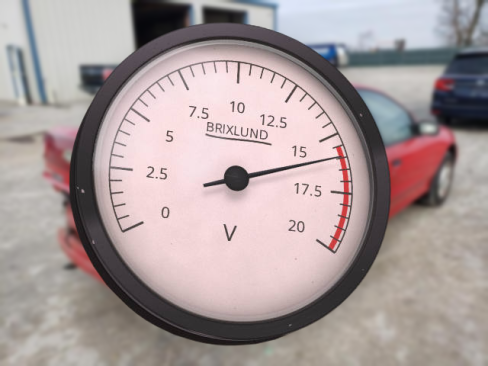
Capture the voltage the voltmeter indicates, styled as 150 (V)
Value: 16 (V)
